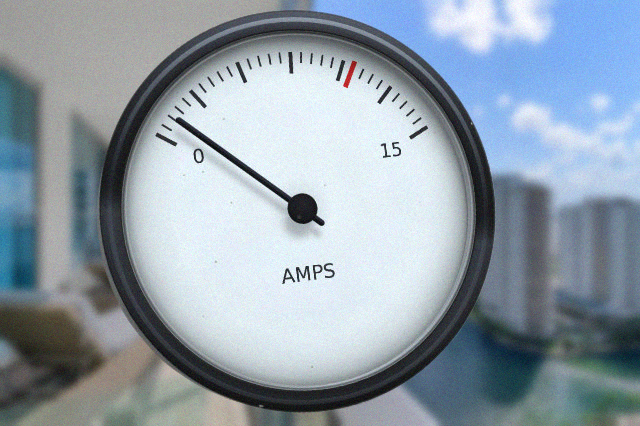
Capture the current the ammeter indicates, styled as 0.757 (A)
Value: 1 (A)
